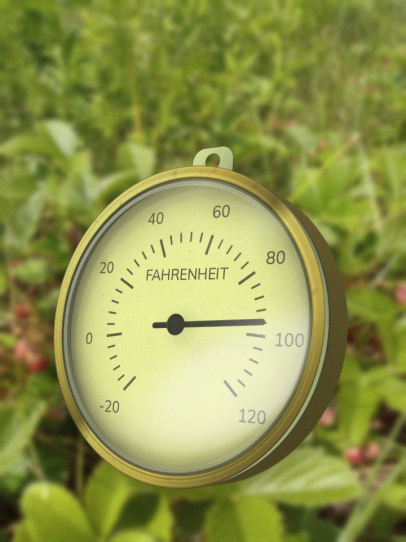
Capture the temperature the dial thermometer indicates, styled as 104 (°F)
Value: 96 (°F)
